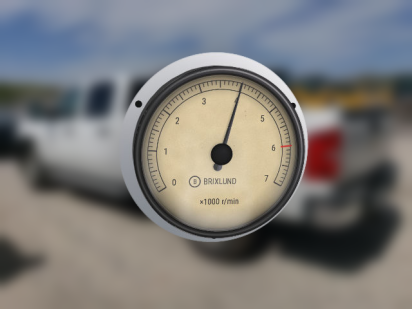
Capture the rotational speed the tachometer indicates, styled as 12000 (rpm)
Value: 4000 (rpm)
